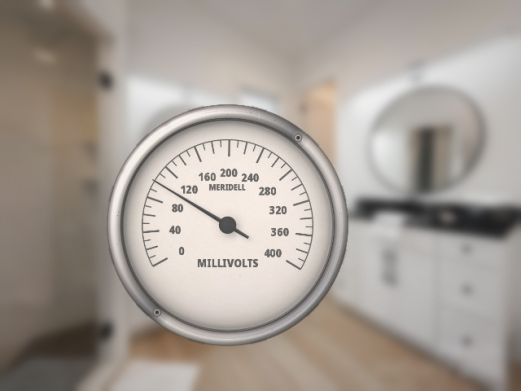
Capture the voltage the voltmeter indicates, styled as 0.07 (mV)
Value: 100 (mV)
